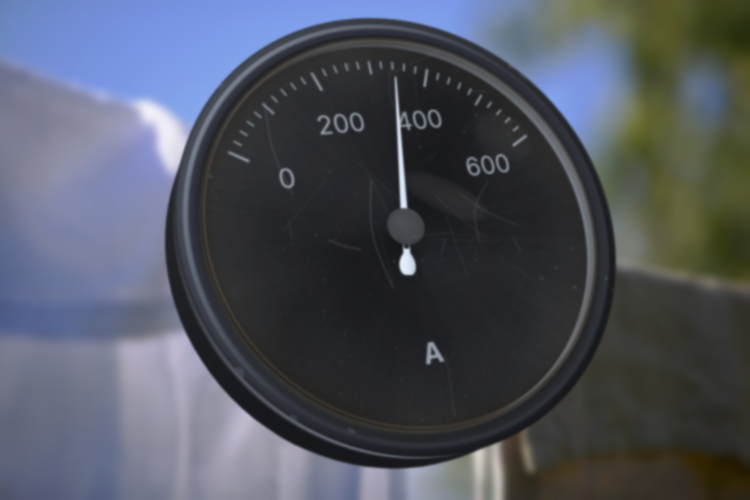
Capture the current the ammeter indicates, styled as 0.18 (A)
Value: 340 (A)
